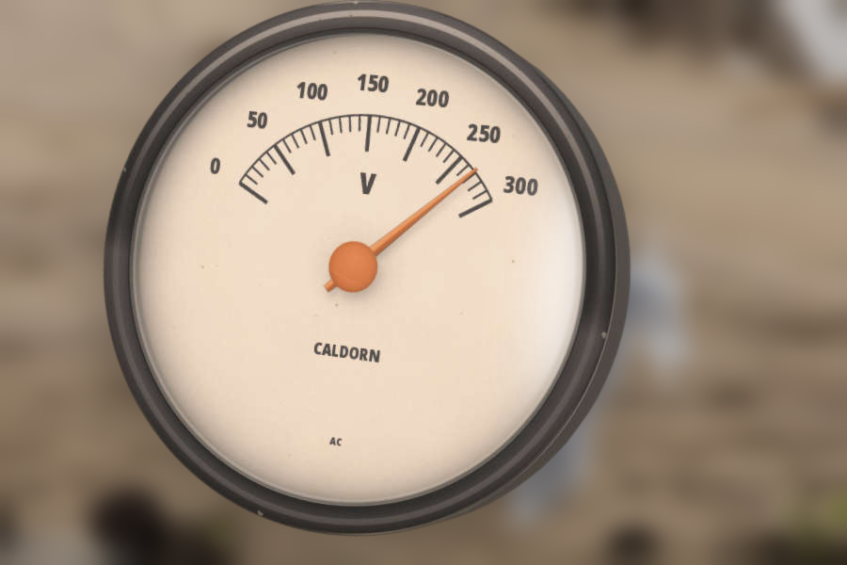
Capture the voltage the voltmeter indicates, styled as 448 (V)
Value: 270 (V)
